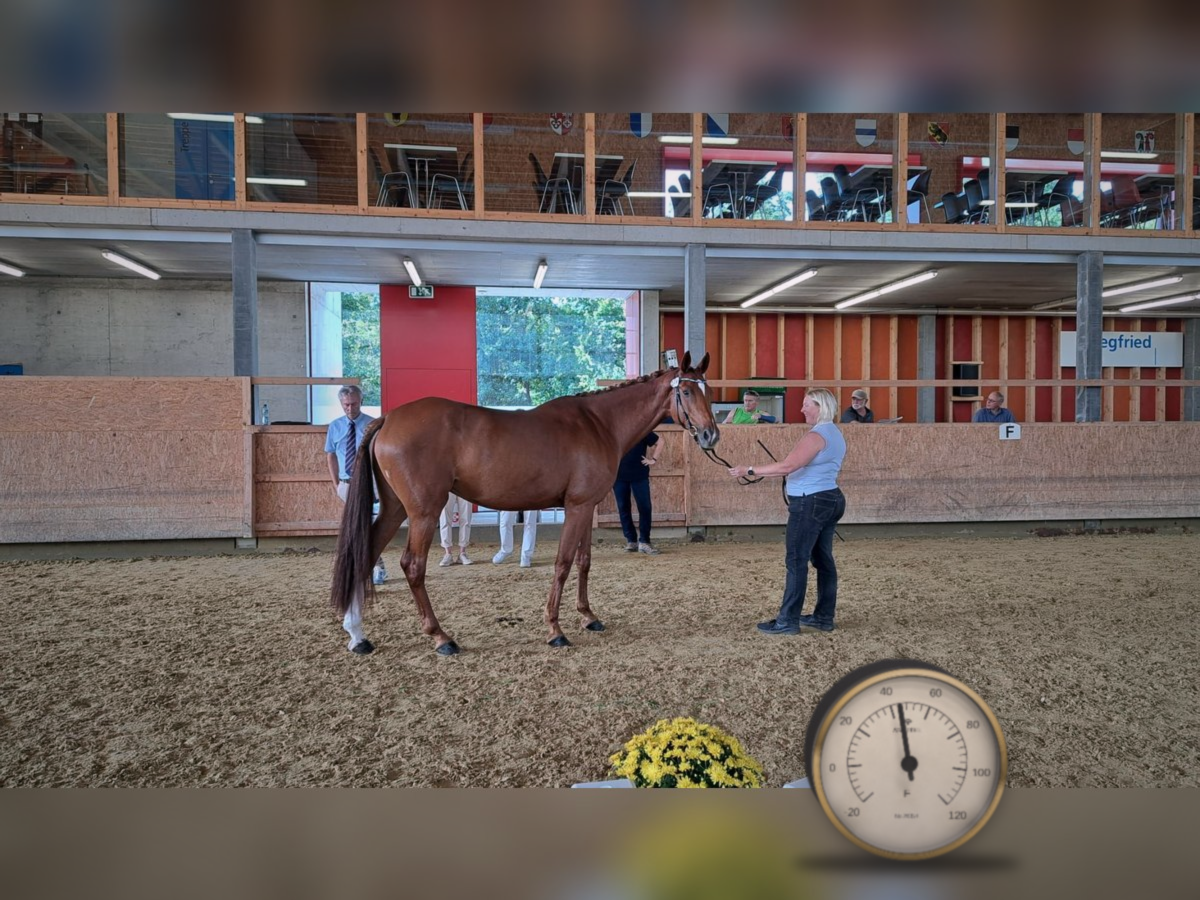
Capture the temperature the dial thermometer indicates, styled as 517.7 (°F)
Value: 44 (°F)
